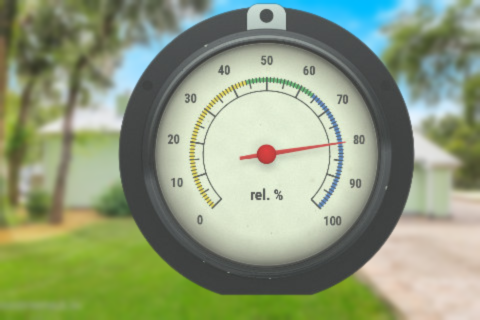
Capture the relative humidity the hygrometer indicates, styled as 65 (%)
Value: 80 (%)
